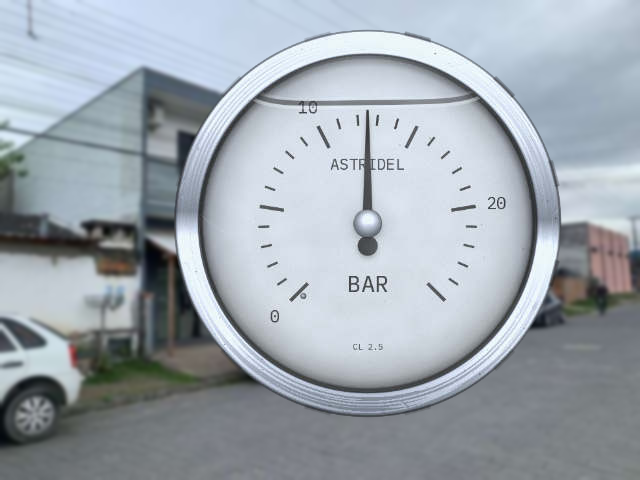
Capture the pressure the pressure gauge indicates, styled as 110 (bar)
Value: 12.5 (bar)
